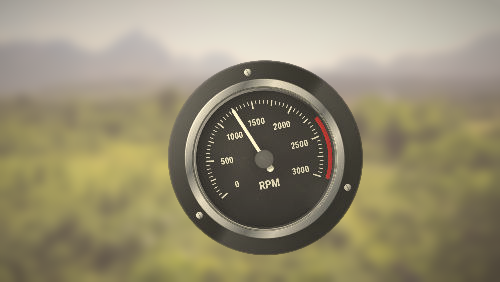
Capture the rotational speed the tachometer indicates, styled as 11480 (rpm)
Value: 1250 (rpm)
